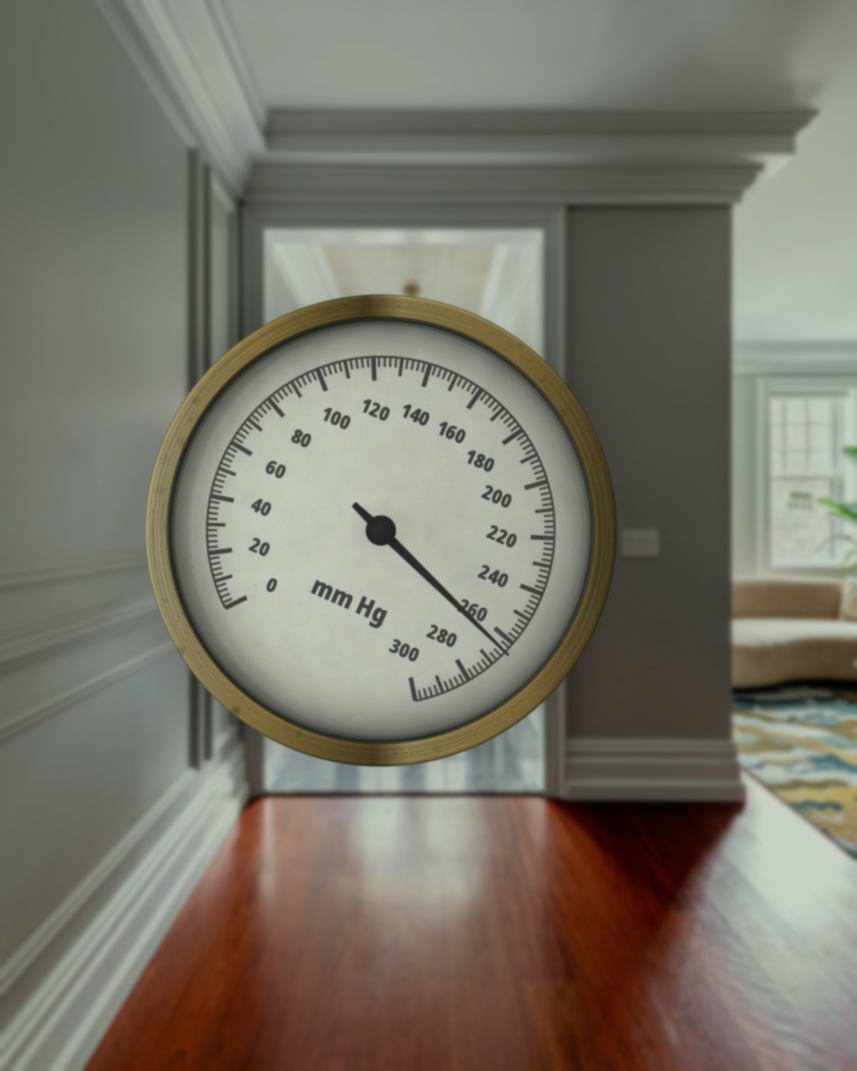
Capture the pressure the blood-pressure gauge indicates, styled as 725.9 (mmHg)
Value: 264 (mmHg)
